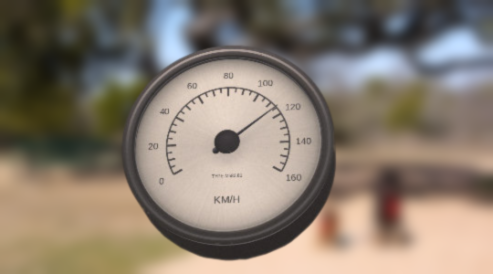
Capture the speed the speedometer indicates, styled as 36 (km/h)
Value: 115 (km/h)
